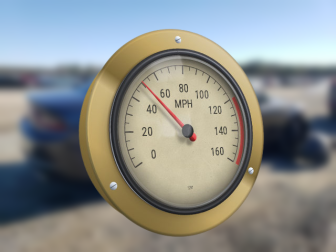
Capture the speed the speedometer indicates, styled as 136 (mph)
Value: 50 (mph)
